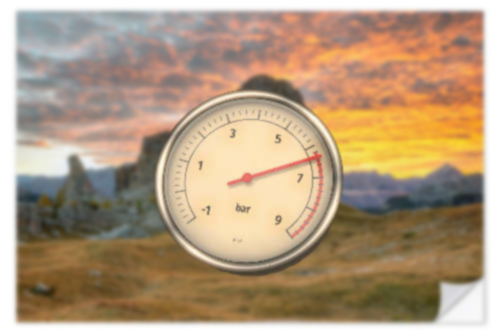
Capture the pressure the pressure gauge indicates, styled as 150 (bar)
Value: 6.4 (bar)
